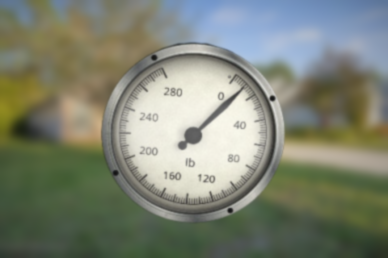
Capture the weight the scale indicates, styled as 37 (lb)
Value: 10 (lb)
